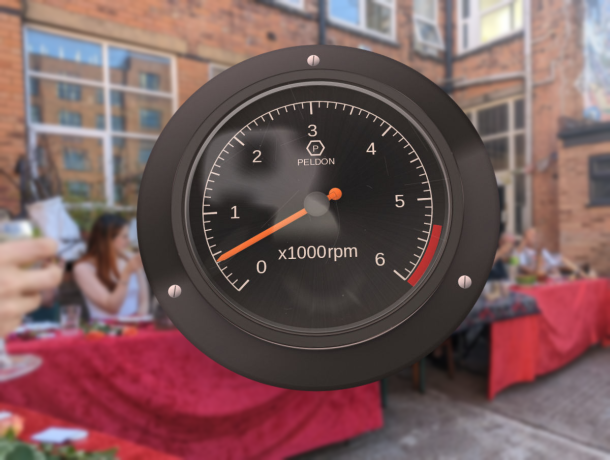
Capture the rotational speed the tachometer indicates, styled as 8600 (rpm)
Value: 400 (rpm)
